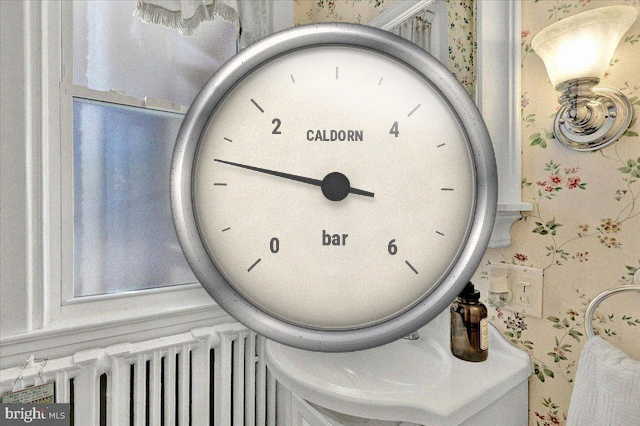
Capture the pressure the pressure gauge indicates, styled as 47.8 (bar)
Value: 1.25 (bar)
